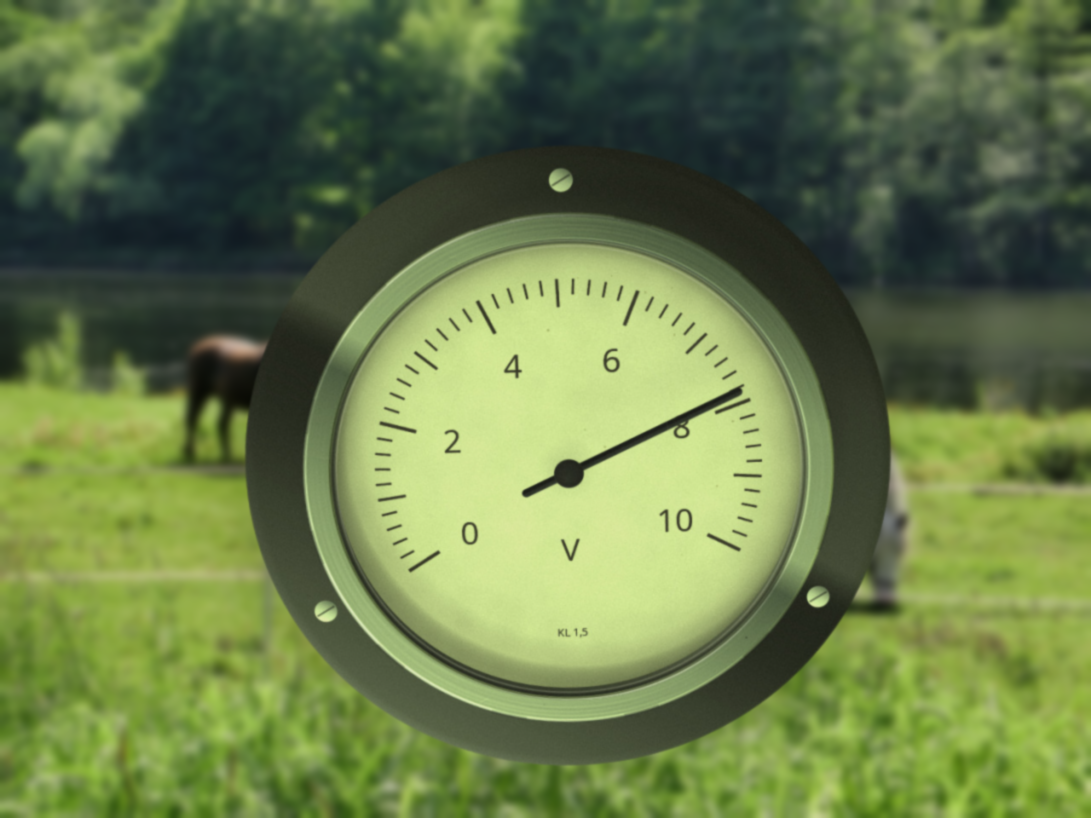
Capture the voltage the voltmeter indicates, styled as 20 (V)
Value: 7.8 (V)
